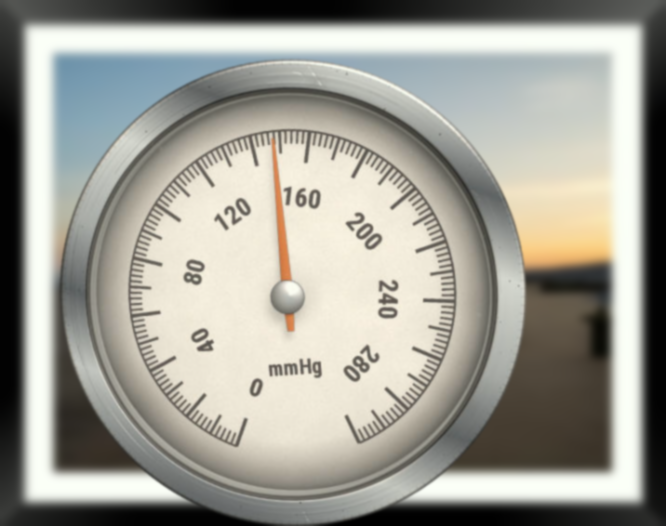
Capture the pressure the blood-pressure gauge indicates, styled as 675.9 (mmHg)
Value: 148 (mmHg)
